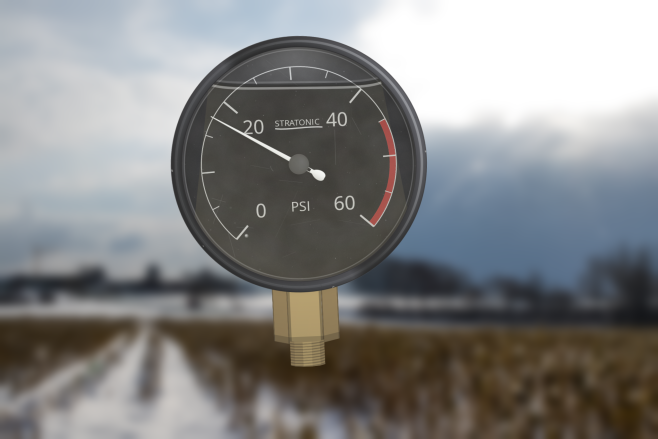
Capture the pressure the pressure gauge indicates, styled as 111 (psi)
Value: 17.5 (psi)
